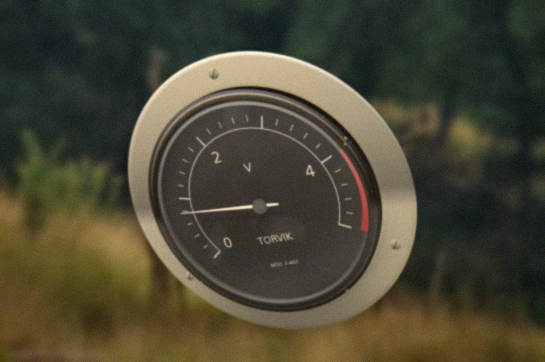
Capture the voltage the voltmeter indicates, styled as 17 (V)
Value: 0.8 (V)
